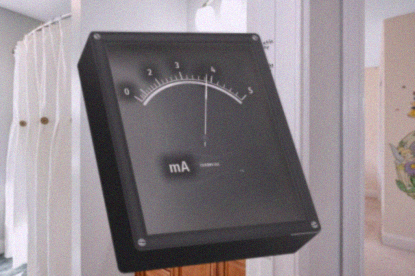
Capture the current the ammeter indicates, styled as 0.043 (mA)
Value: 3.8 (mA)
